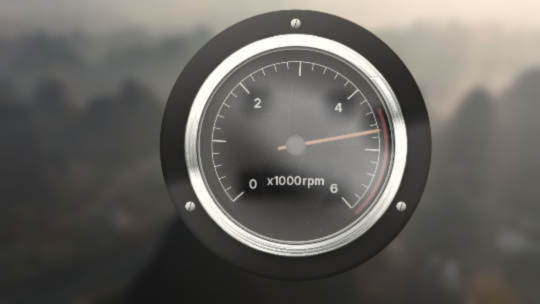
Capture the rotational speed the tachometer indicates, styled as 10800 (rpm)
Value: 4700 (rpm)
